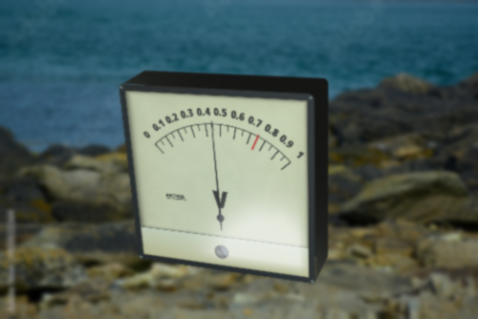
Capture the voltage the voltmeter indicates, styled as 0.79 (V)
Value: 0.45 (V)
